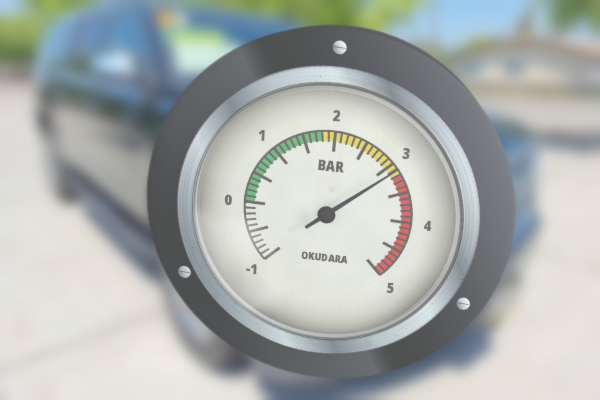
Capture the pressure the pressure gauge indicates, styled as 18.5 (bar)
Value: 3.1 (bar)
